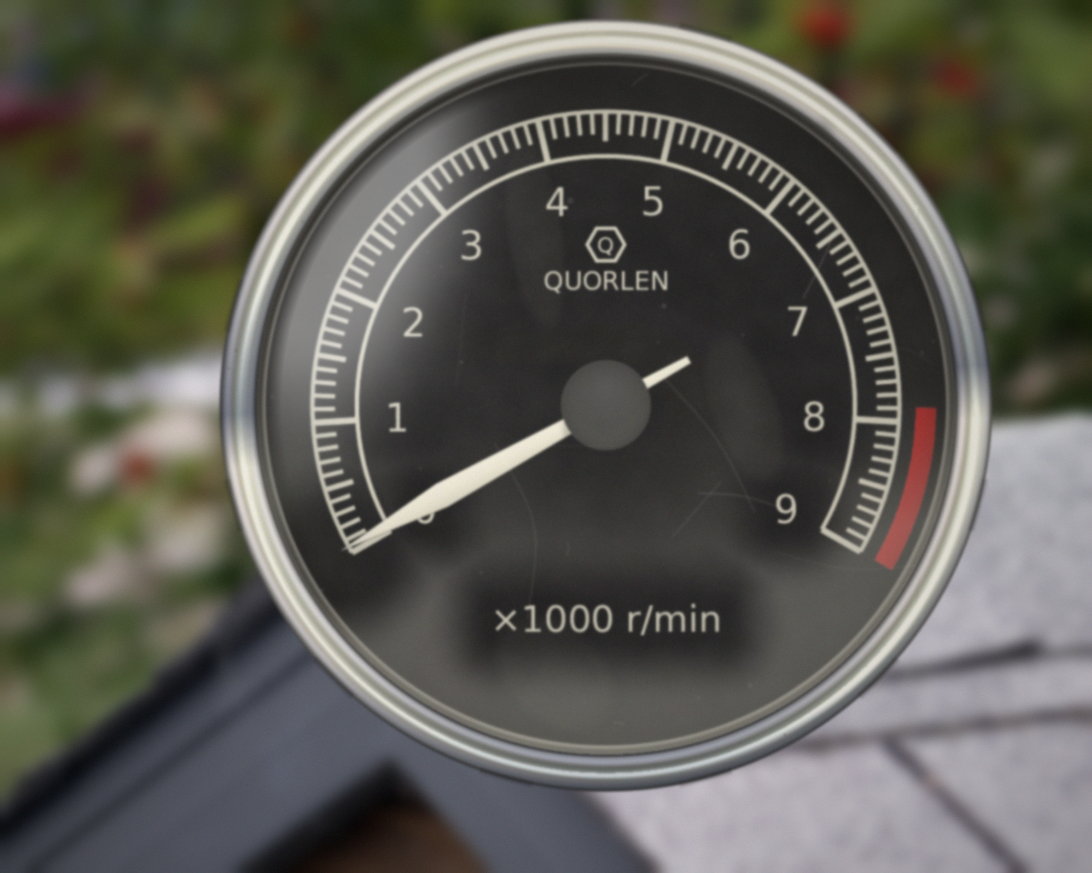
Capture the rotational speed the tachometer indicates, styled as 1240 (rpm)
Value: 50 (rpm)
